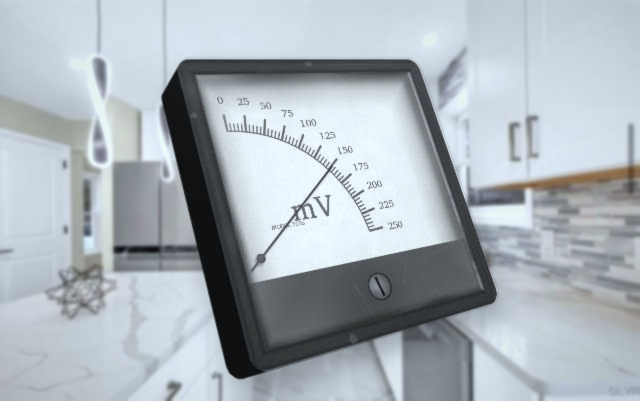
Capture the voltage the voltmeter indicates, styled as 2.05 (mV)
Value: 150 (mV)
